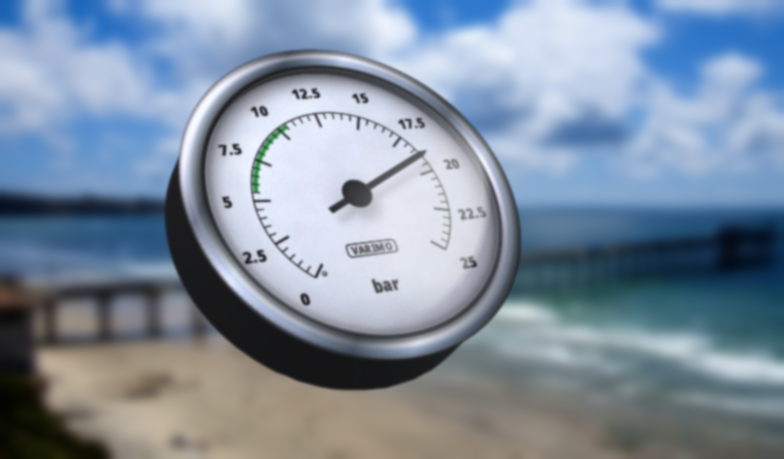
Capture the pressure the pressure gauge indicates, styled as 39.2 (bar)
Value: 19 (bar)
